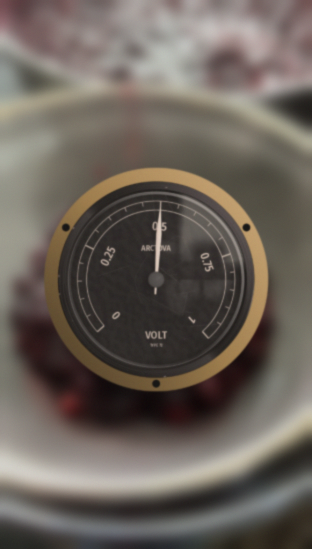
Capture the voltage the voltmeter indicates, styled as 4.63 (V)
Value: 0.5 (V)
